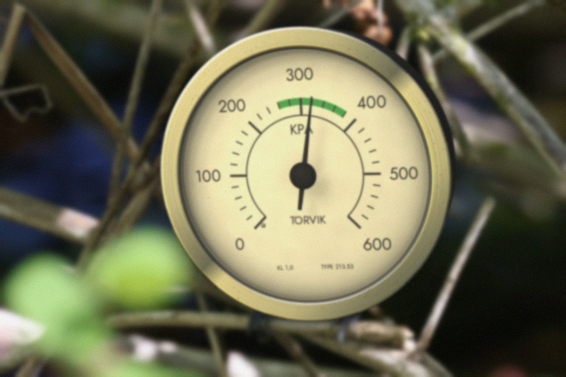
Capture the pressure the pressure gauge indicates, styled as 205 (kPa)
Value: 320 (kPa)
